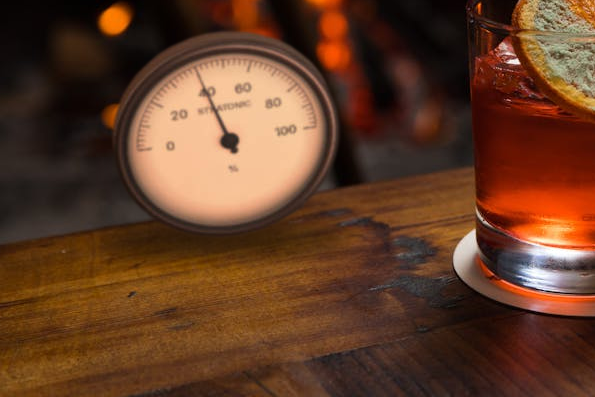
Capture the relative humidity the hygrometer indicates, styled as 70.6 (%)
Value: 40 (%)
